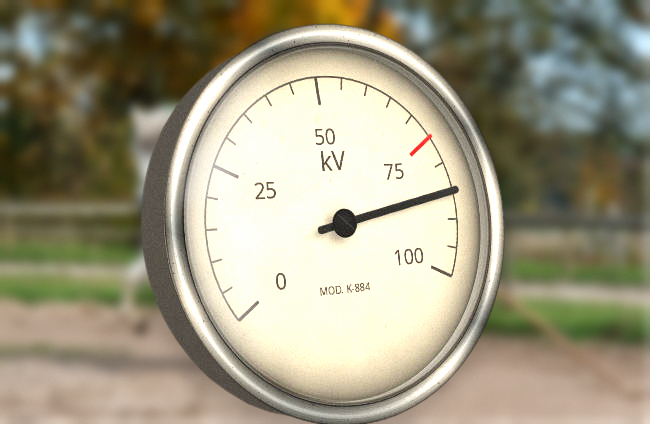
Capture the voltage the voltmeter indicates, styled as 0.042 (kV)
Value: 85 (kV)
